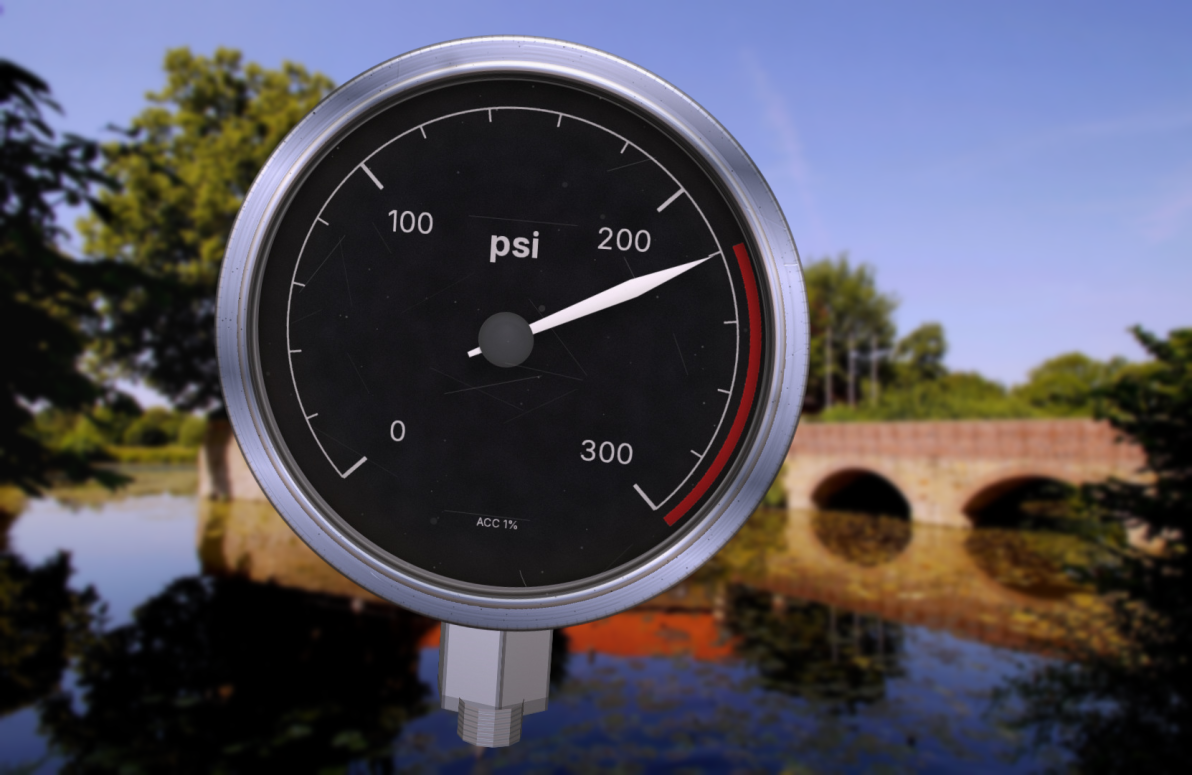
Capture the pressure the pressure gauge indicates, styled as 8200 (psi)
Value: 220 (psi)
